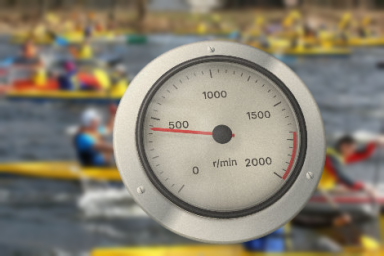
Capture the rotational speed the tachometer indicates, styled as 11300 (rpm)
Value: 425 (rpm)
